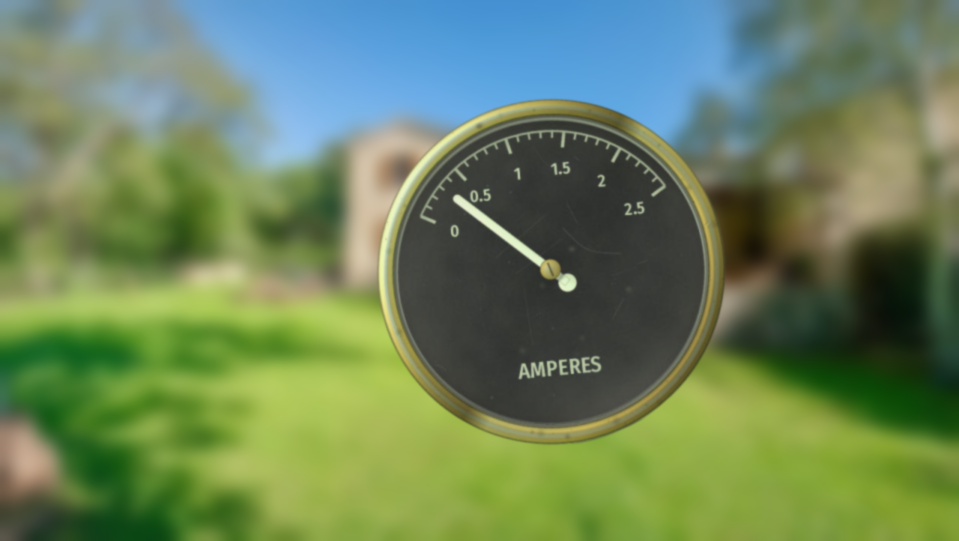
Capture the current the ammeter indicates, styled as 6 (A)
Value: 0.3 (A)
